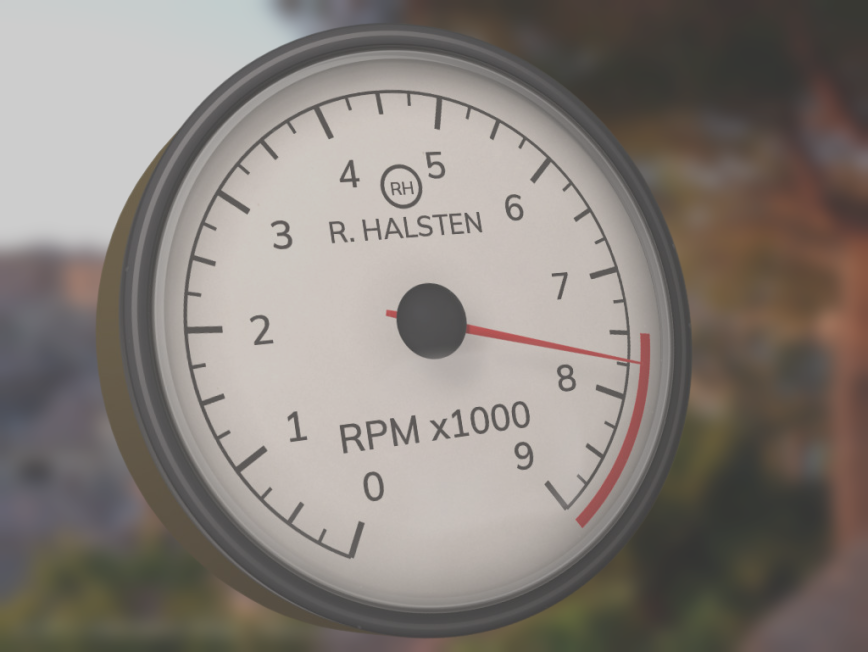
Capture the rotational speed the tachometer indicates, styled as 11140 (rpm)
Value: 7750 (rpm)
